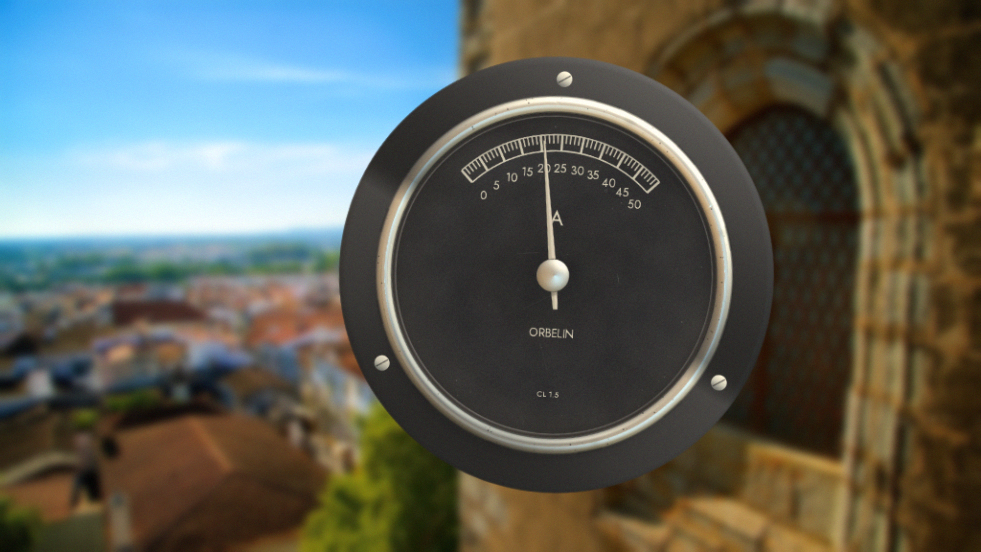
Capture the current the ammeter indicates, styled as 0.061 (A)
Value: 21 (A)
